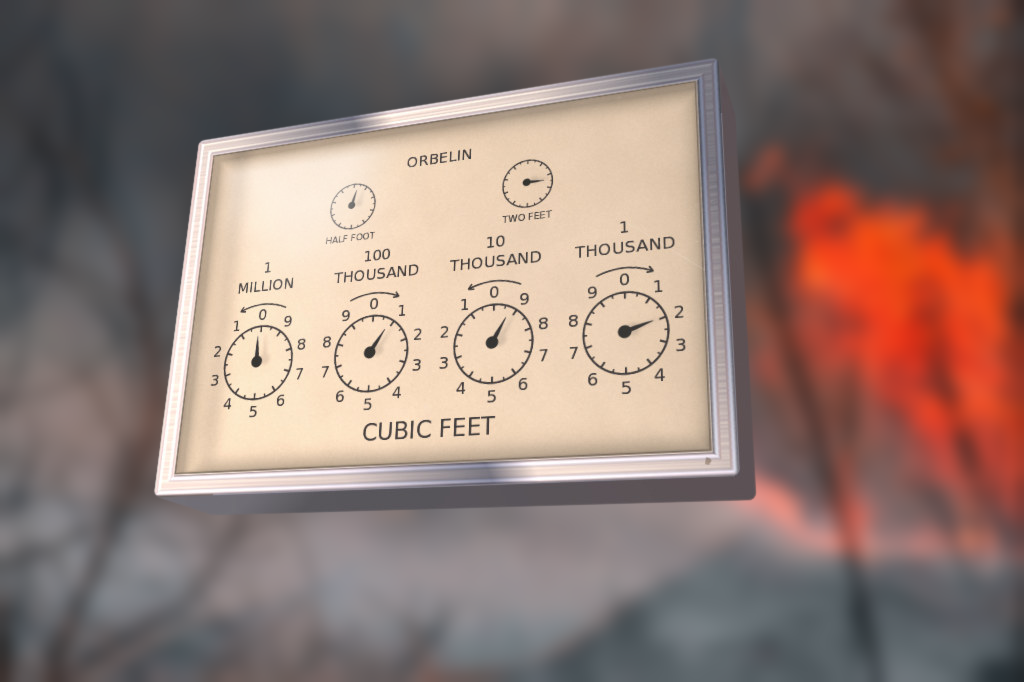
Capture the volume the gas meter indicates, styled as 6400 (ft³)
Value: 9200 (ft³)
